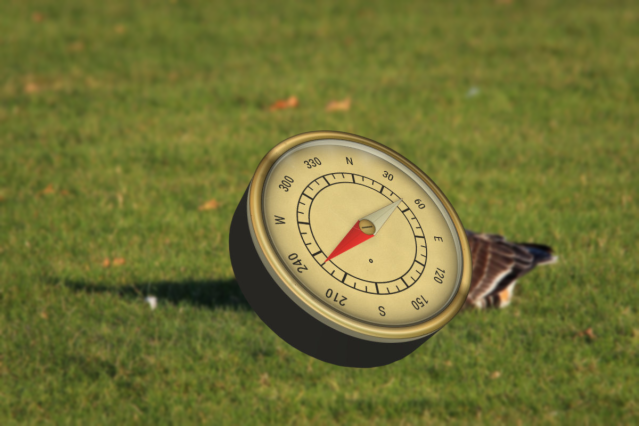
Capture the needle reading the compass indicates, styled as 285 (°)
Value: 230 (°)
